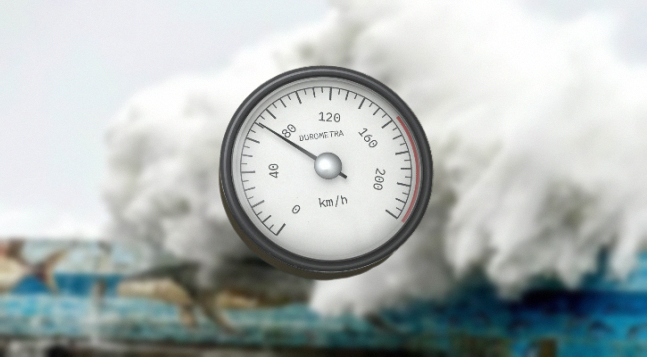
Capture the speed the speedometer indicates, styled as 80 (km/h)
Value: 70 (km/h)
